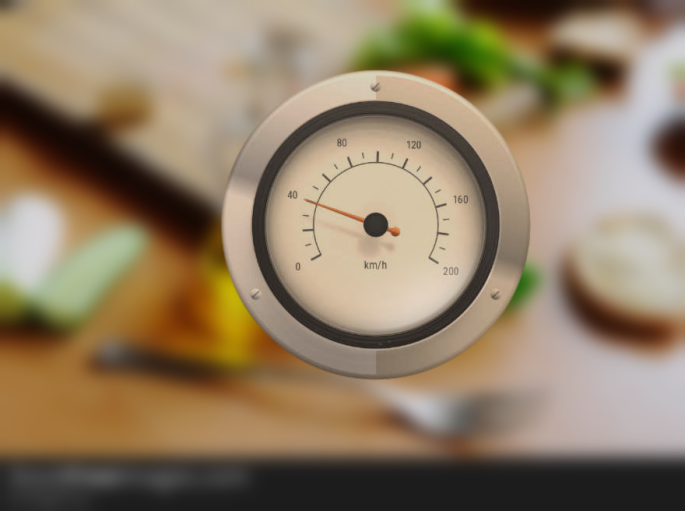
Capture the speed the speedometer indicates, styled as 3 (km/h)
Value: 40 (km/h)
